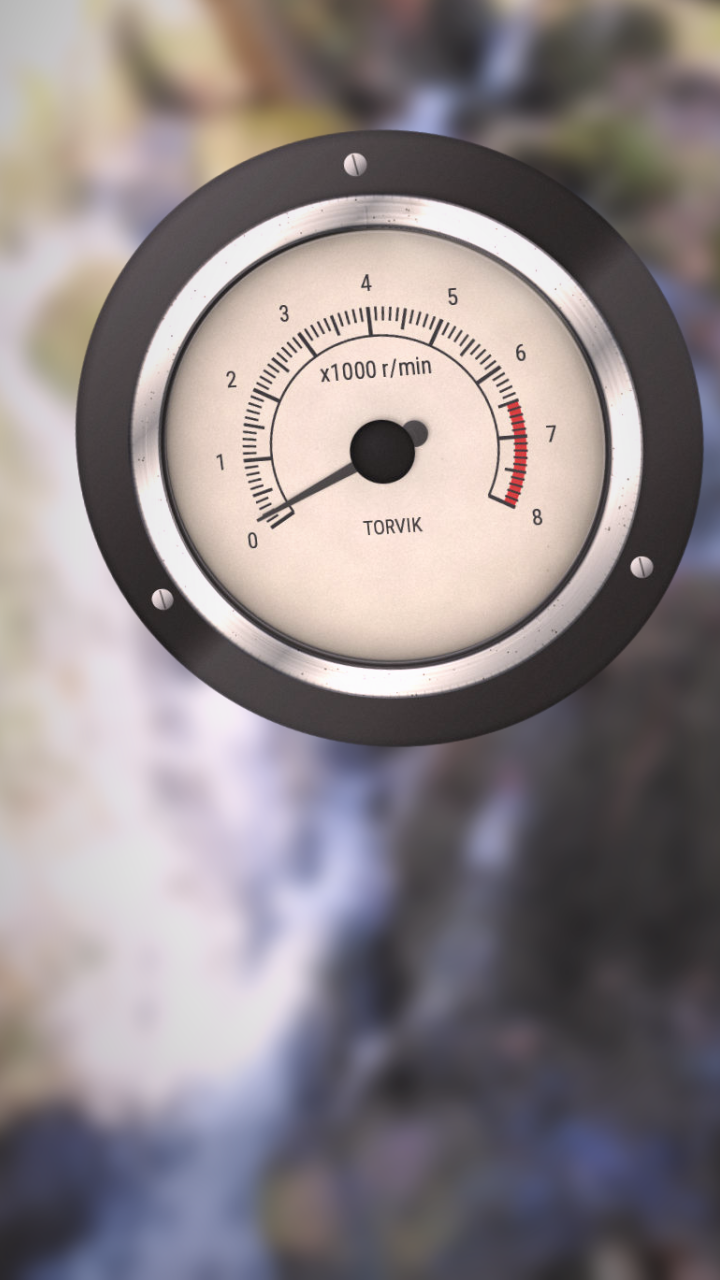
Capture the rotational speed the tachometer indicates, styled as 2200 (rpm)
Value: 200 (rpm)
